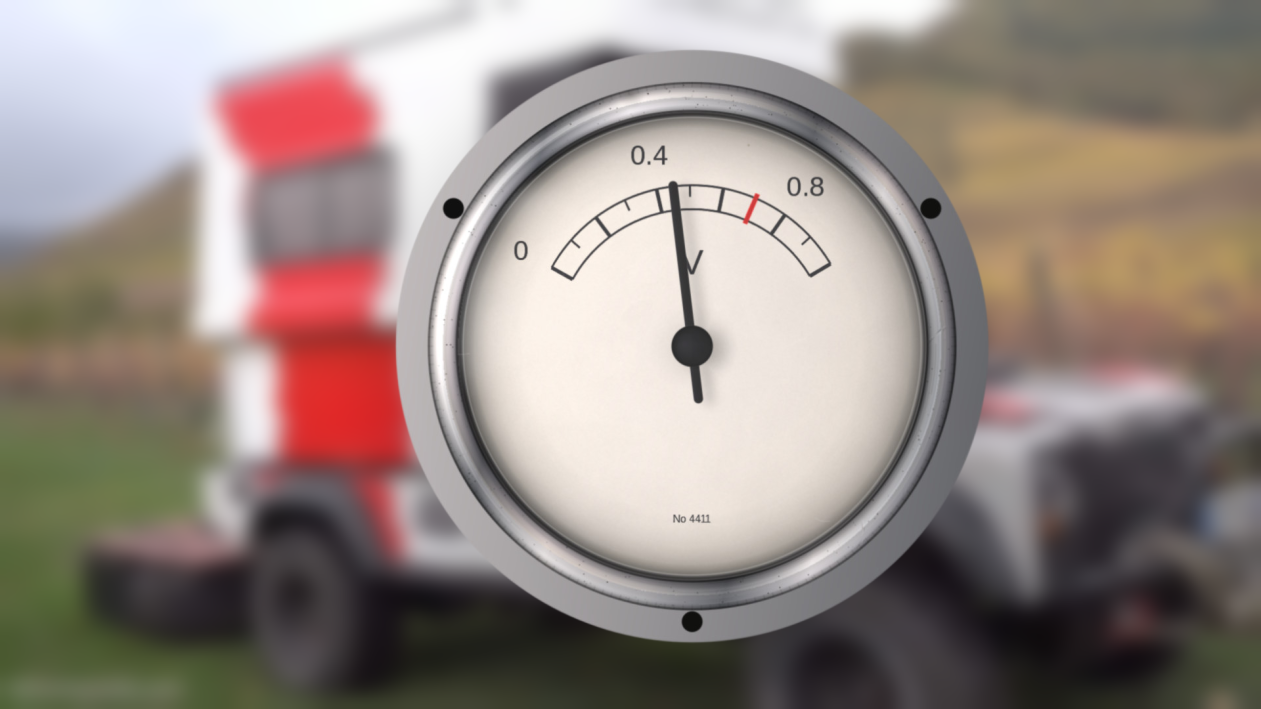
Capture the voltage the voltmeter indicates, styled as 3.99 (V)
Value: 0.45 (V)
